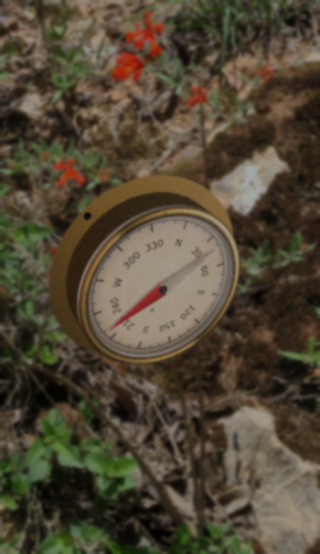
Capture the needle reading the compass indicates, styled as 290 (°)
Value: 220 (°)
